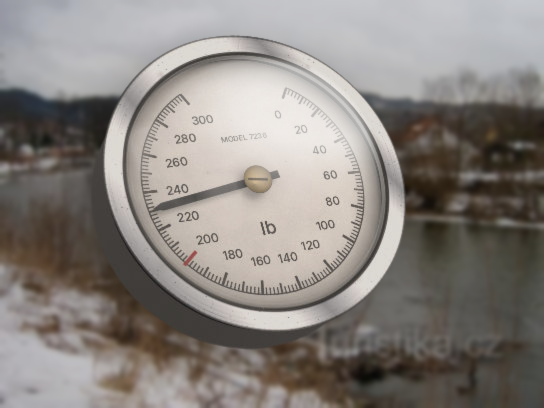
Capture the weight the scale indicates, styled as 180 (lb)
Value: 230 (lb)
